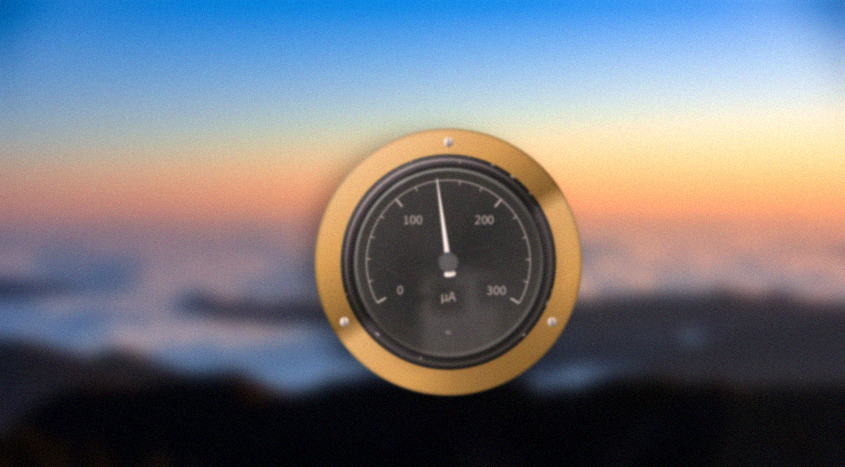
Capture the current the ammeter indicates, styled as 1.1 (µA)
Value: 140 (µA)
